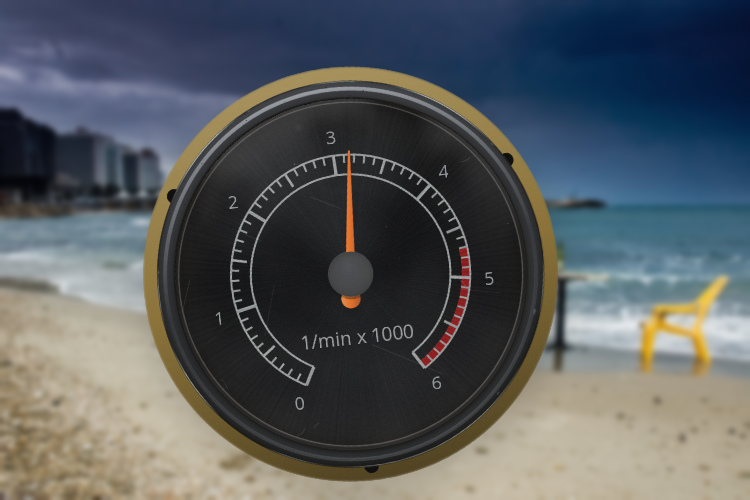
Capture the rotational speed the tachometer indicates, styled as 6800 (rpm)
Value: 3150 (rpm)
